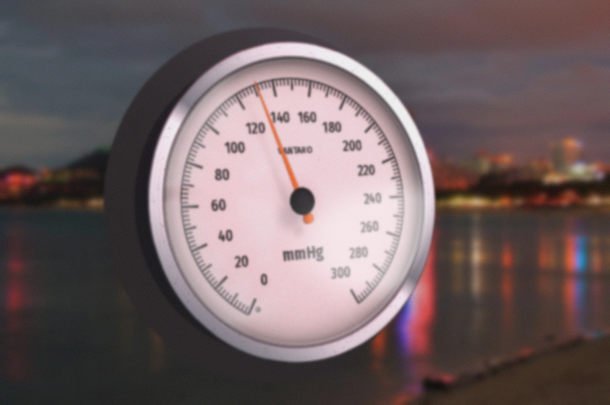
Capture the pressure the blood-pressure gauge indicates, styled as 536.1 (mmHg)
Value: 130 (mmHg)
